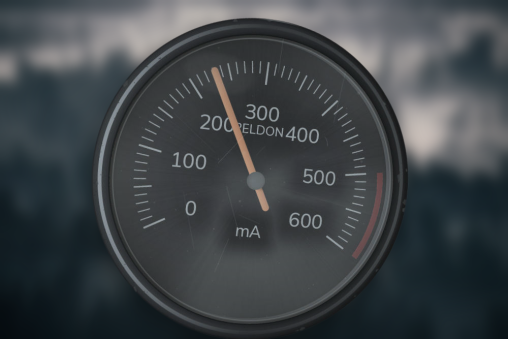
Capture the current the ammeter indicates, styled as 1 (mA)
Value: 230 (mA)
